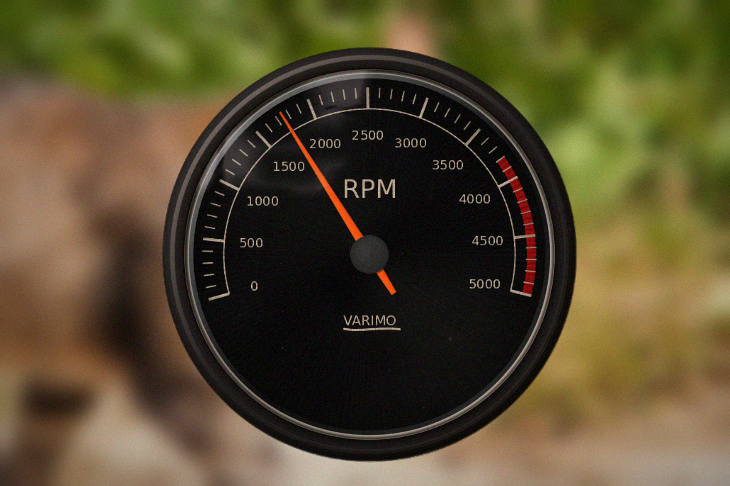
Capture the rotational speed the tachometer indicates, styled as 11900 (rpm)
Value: 1750 (rpm)
